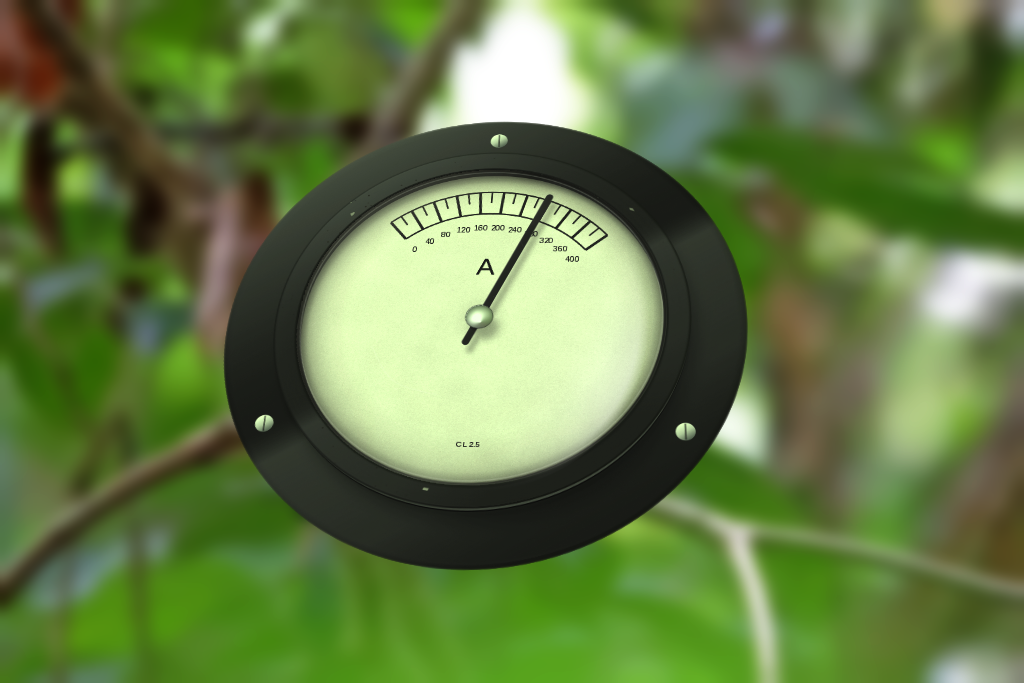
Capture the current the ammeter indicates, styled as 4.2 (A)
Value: 280 (A)
